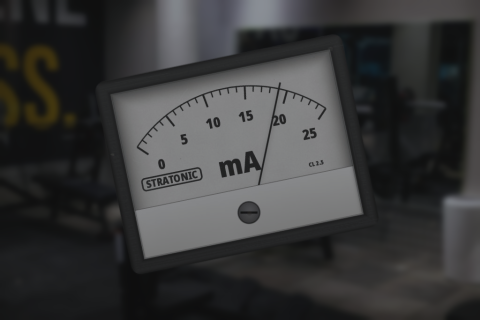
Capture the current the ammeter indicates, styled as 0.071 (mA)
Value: 19 (mA)
